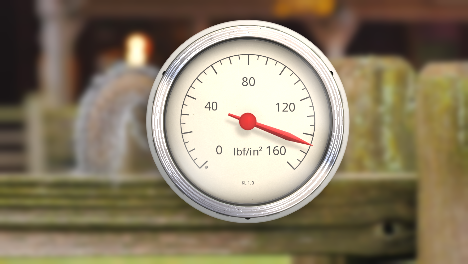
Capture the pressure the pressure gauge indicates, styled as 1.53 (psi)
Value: 145 (psi)
